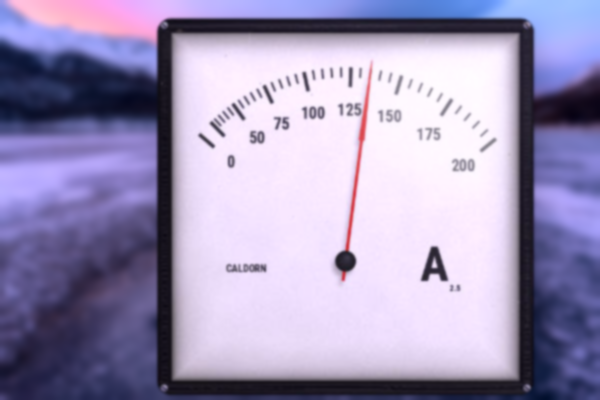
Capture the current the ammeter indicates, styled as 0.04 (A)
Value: 135 (A)
